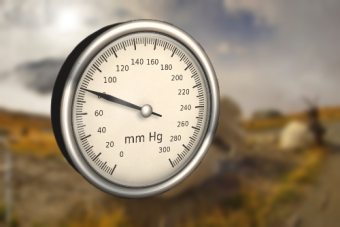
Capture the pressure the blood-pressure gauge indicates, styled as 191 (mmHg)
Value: 80 (mmHg)
